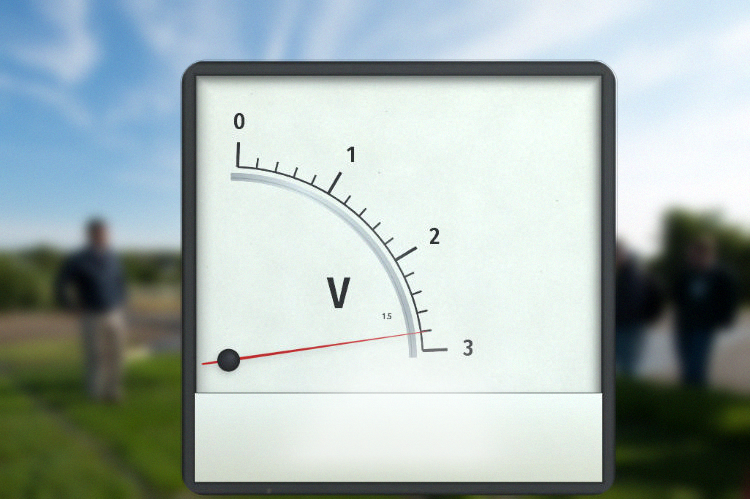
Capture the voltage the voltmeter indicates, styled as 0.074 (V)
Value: 2.8 (V)
